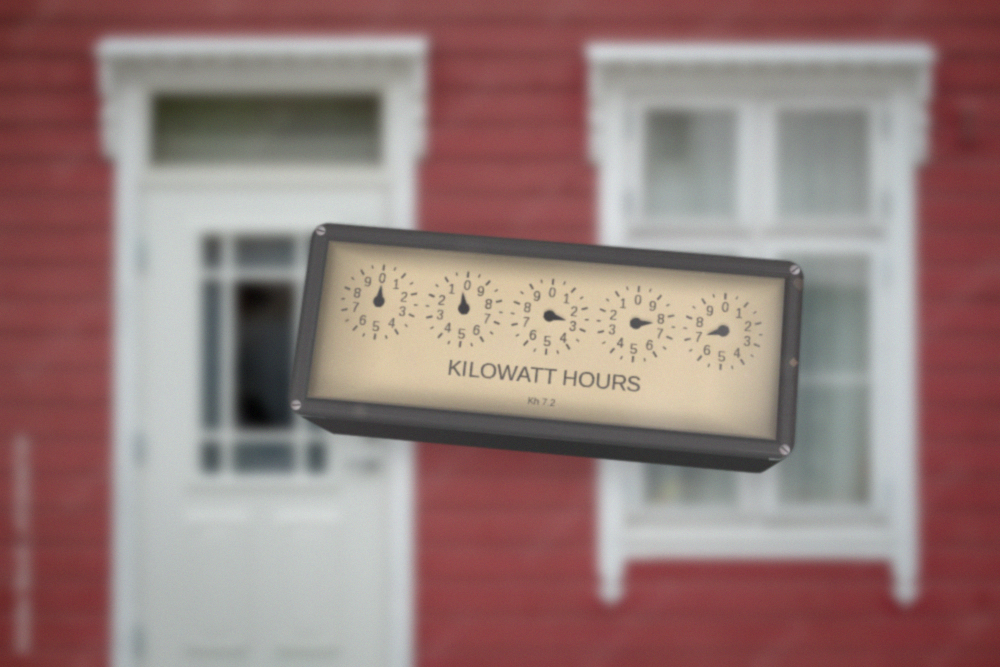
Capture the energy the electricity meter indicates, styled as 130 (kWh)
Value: 277 (kWh)
